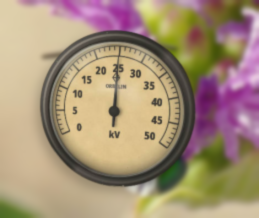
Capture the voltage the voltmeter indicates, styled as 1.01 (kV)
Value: 25 (kV)
